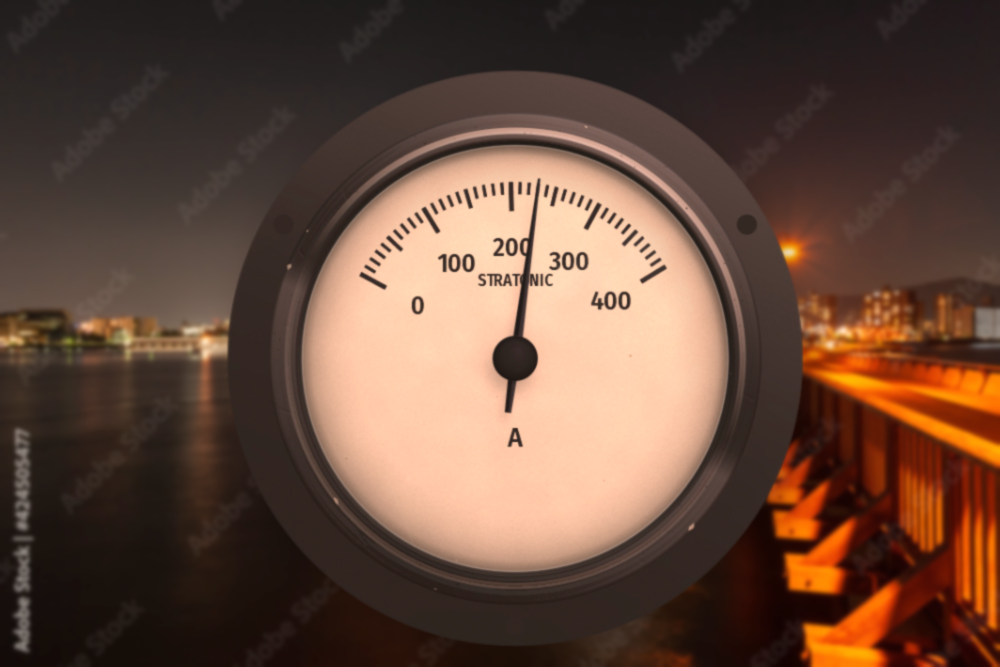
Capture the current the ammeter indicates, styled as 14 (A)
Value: 230 (A)
